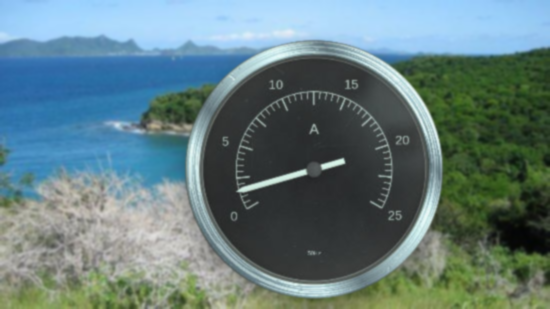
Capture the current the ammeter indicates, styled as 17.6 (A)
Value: 1.5 (A)
